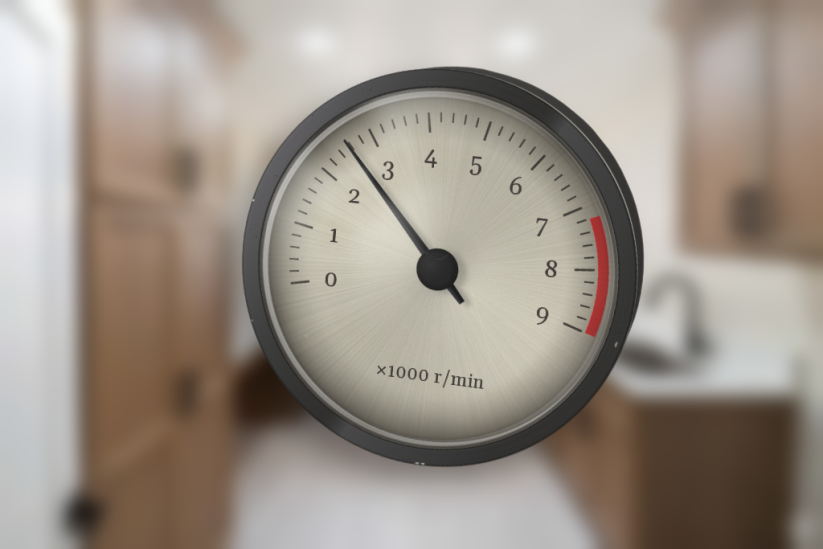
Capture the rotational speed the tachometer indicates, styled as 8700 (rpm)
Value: 2600 (rpm)
